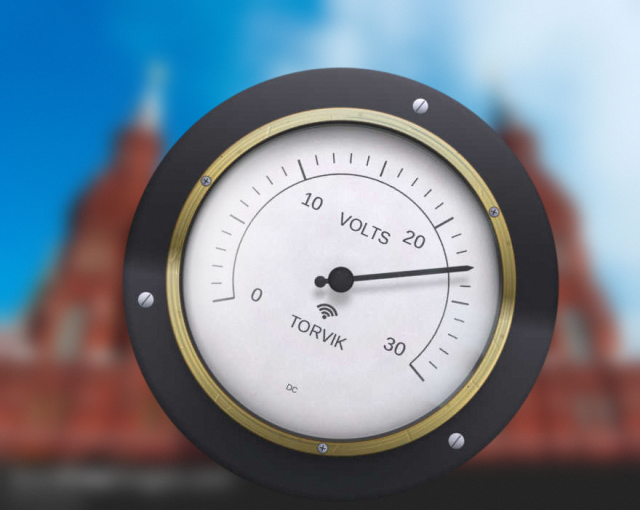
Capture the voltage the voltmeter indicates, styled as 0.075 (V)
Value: 23 (V)
